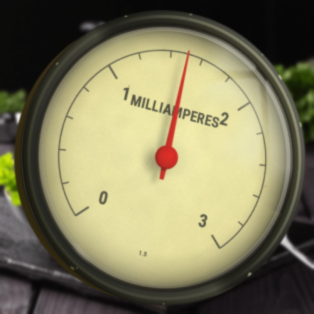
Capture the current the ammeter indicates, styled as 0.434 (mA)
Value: 1.5 (mA)
